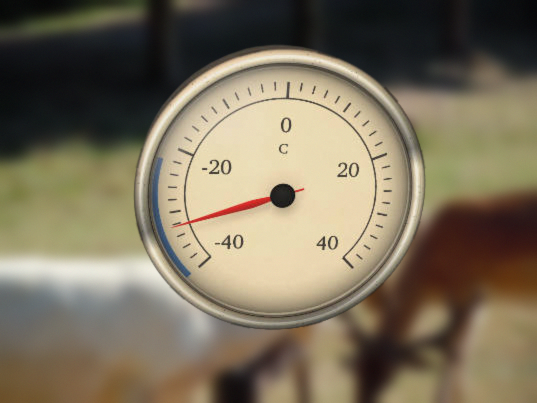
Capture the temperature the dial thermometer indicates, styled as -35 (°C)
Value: -32 (°C)
